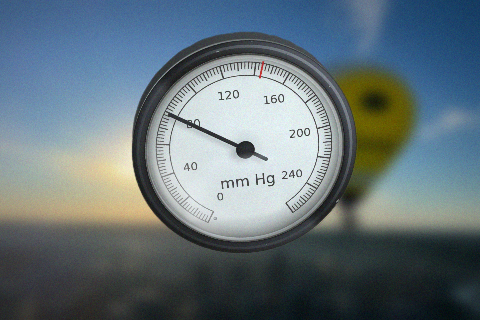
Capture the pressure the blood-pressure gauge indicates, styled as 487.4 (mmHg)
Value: 80 (mmHg)
